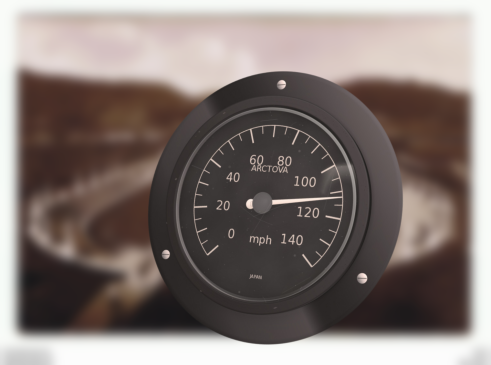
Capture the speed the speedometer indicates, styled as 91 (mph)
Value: 112.5 (mph)
